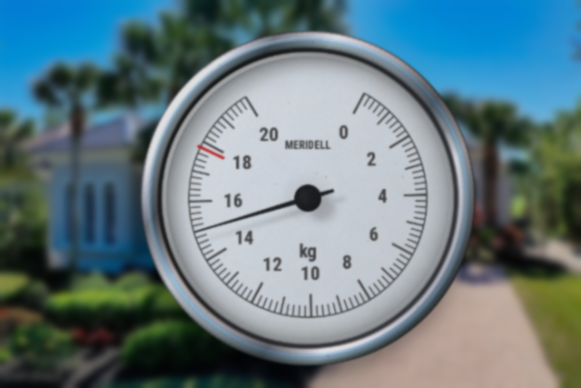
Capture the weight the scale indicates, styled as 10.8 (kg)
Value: 15 (kg)
